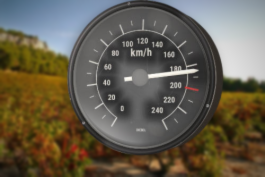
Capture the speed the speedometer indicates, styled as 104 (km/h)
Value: 185 (km/h)
